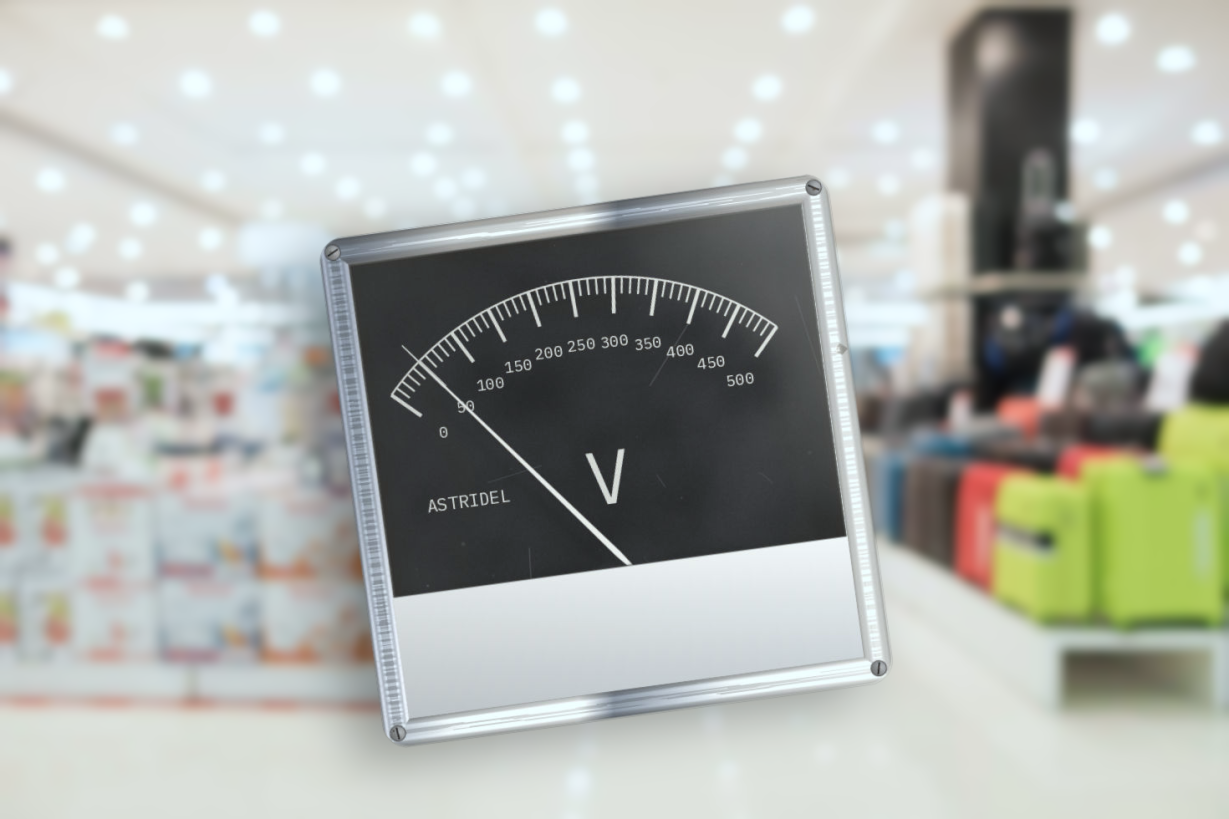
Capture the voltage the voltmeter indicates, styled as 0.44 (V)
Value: 50 (V)
